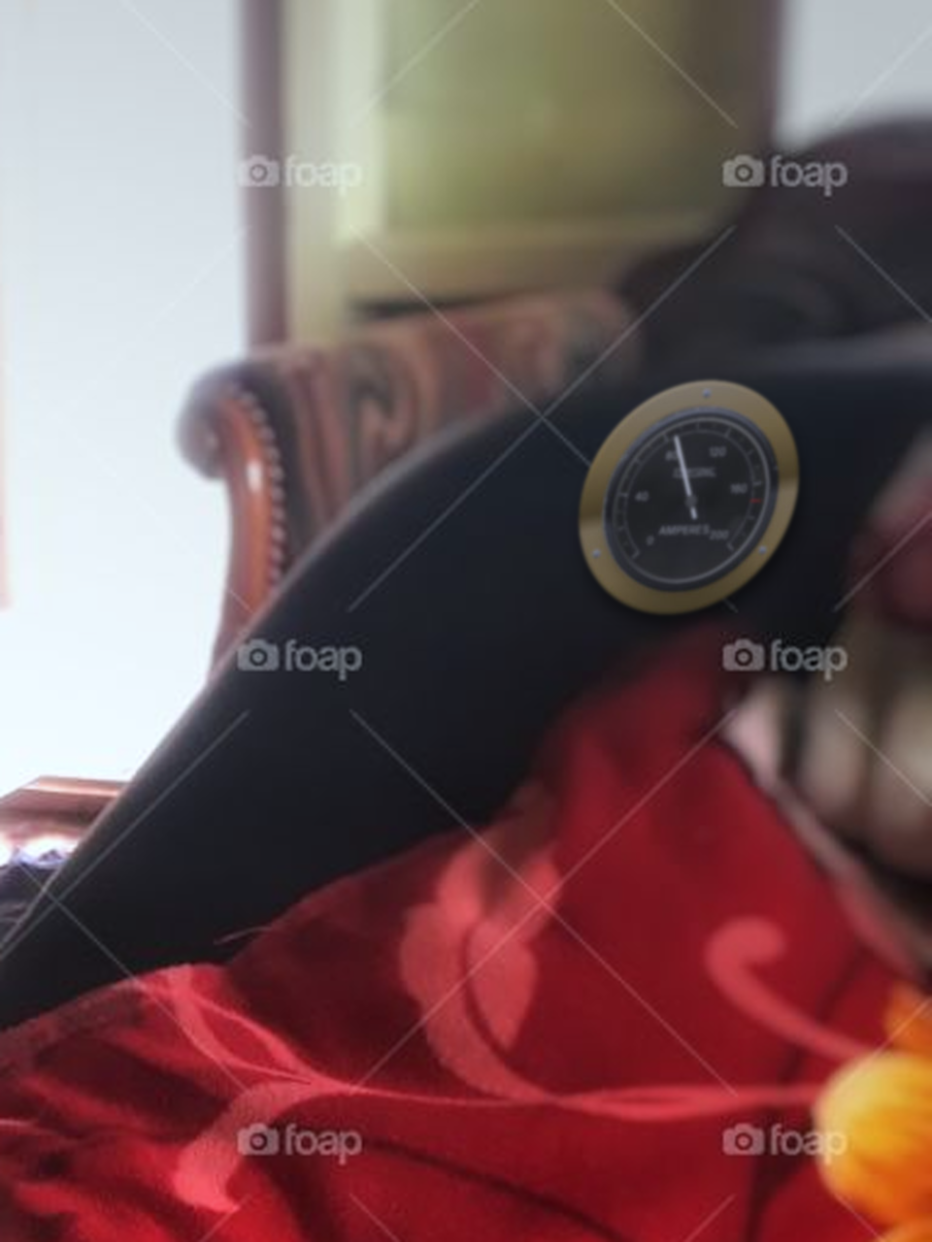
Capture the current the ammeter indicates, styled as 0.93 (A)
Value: 85 (A)
